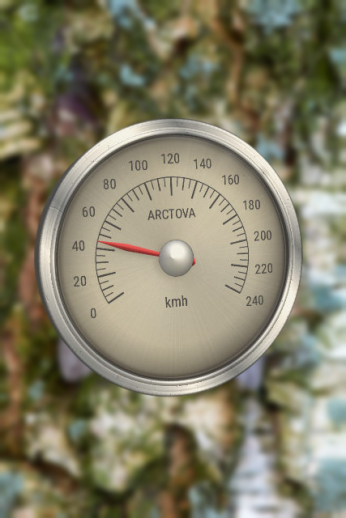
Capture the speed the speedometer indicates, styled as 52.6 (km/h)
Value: 45 (km/h)
